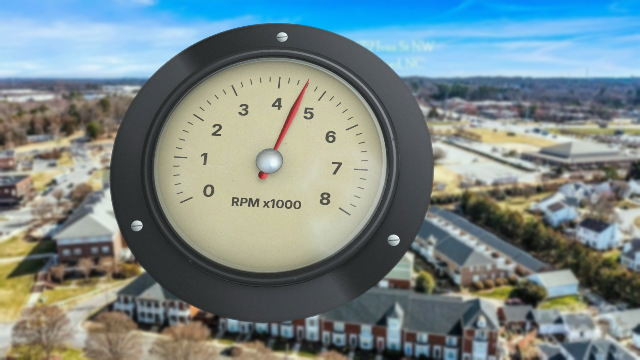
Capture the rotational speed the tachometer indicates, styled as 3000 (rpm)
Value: 4600 (rpm)
